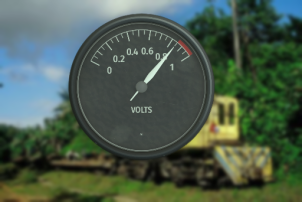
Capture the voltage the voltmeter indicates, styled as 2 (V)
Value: 0.85 (V)
